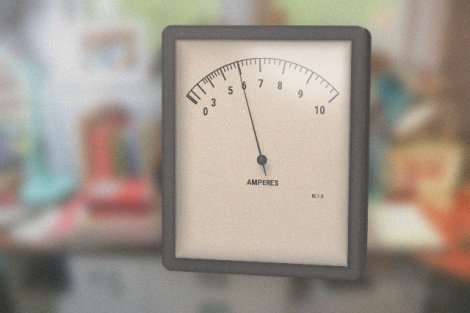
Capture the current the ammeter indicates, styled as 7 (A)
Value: 6 (A)
